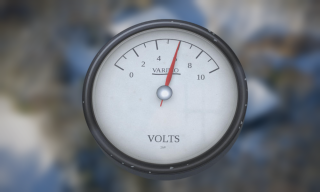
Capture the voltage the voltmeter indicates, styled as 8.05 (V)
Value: 6 (V)
